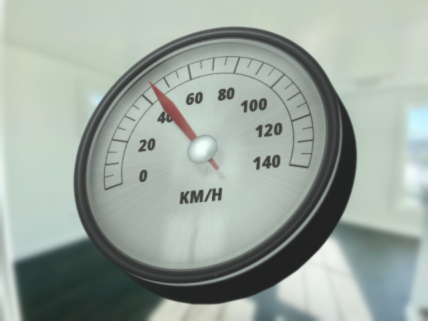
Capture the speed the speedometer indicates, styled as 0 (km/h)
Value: 45 (km/h)
